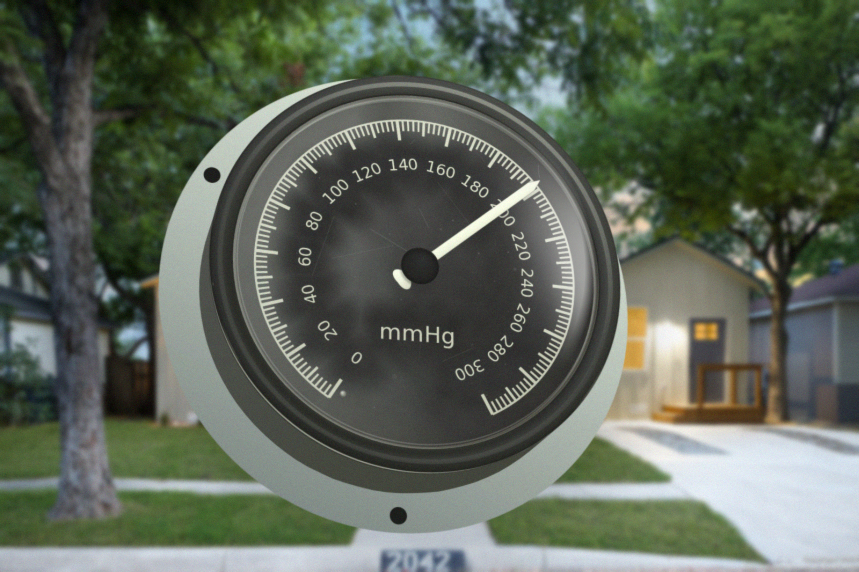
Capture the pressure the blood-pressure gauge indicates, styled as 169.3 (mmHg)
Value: 198 (mmHg)
